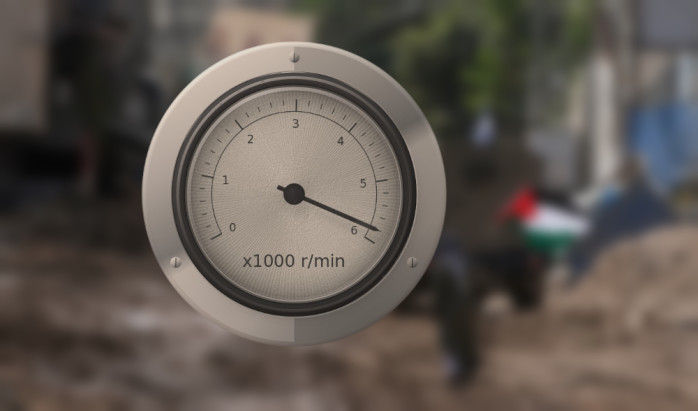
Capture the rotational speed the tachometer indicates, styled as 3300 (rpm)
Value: 5800 (rpm)
